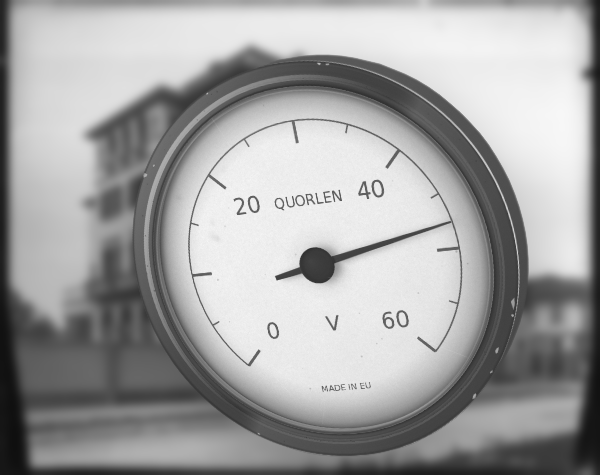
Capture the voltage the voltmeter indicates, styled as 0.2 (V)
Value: 47.5 (V)
